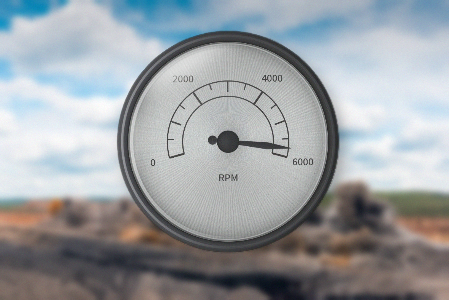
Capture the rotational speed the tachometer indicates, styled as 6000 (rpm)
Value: 5750 (rpm)
